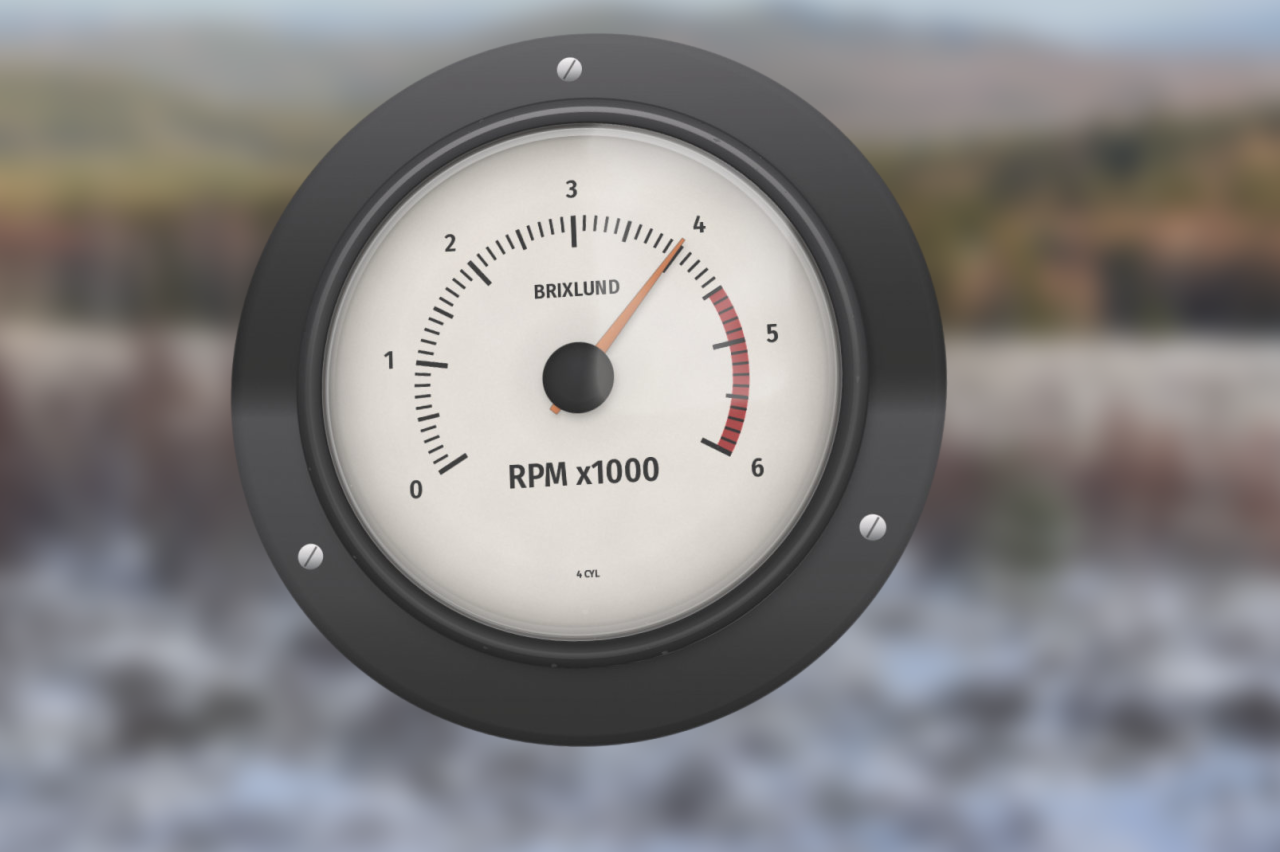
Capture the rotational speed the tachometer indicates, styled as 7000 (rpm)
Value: 4000 (rpm)
